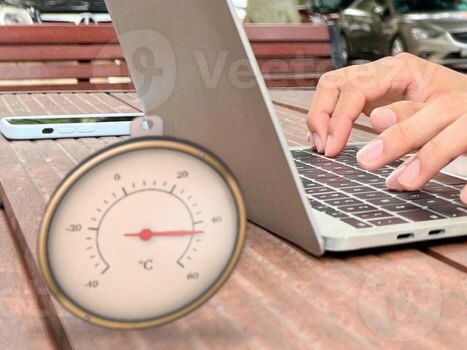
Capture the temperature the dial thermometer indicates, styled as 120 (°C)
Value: 44 (°C)
